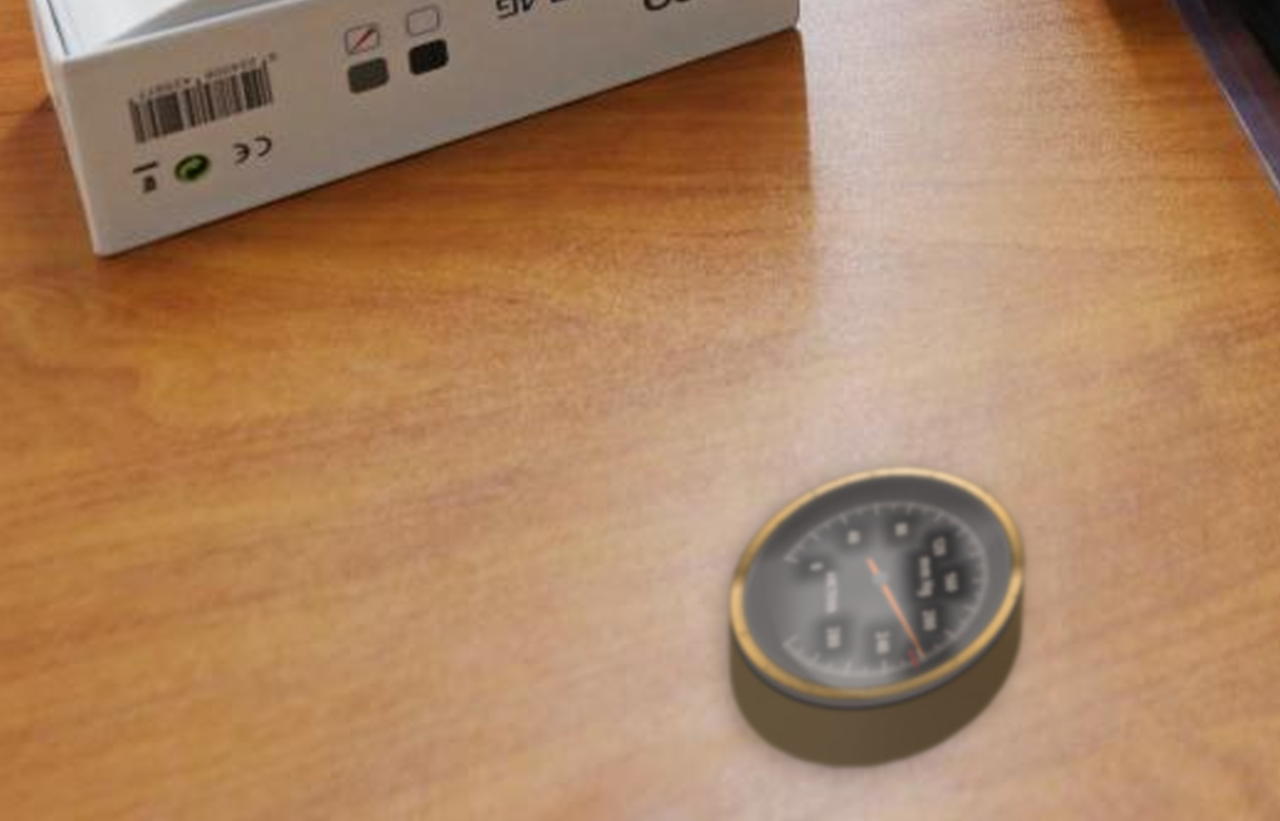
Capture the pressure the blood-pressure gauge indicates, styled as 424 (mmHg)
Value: 220 (mmHg)
